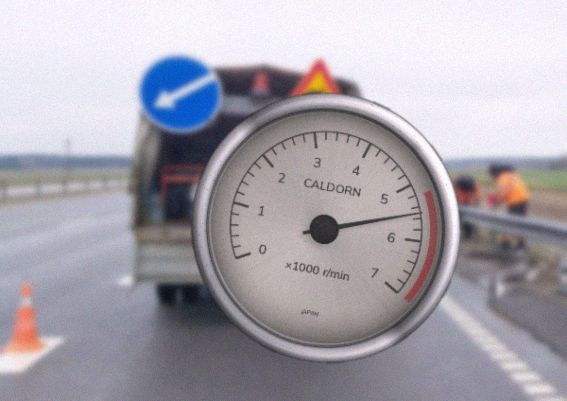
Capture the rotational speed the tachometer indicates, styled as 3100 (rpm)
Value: 5500 (rpm)
